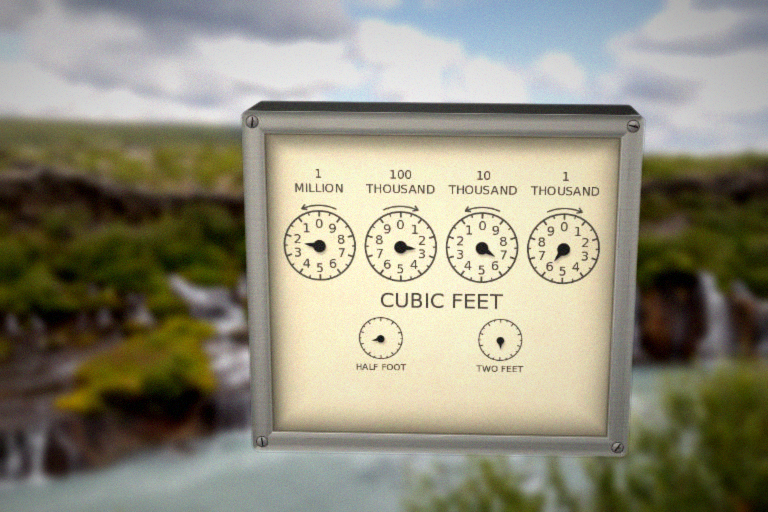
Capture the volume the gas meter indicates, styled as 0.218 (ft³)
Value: 226600 (ft³)
